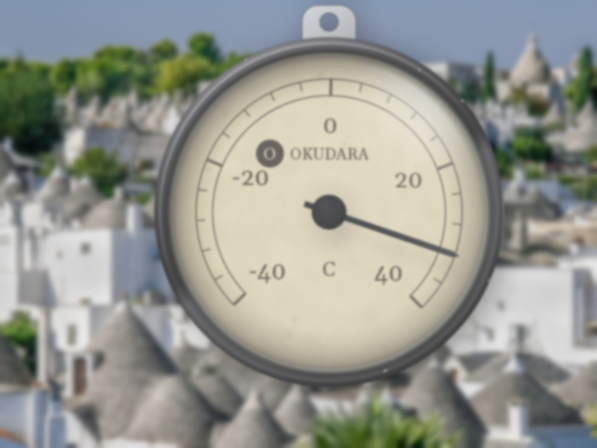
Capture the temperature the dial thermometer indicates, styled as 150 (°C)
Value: 32 (°C)
